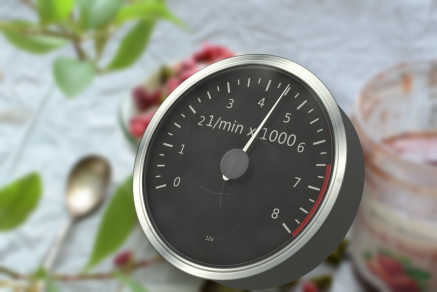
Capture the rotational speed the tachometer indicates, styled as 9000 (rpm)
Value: 4500 (rpm)
